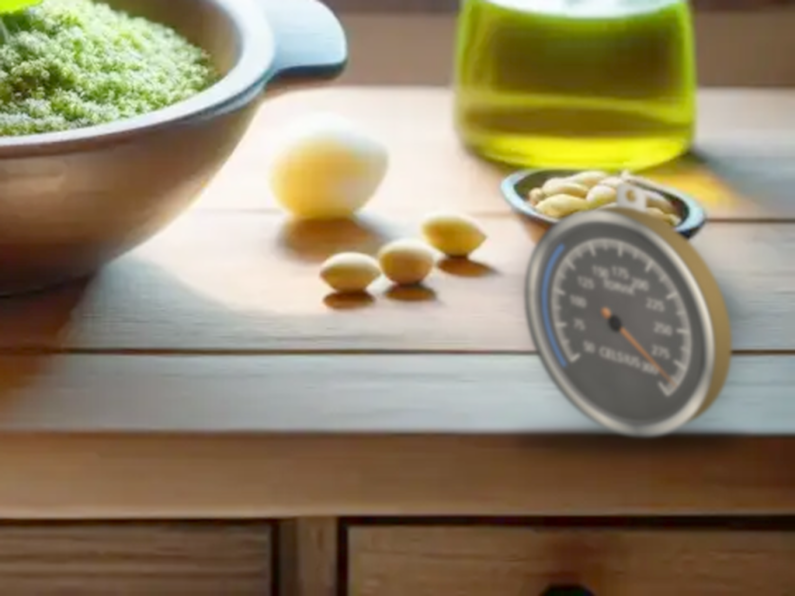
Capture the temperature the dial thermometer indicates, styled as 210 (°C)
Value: 287.5 (°C)
